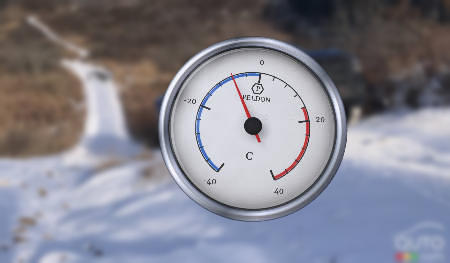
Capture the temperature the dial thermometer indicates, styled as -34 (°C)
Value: -8 (°C)
